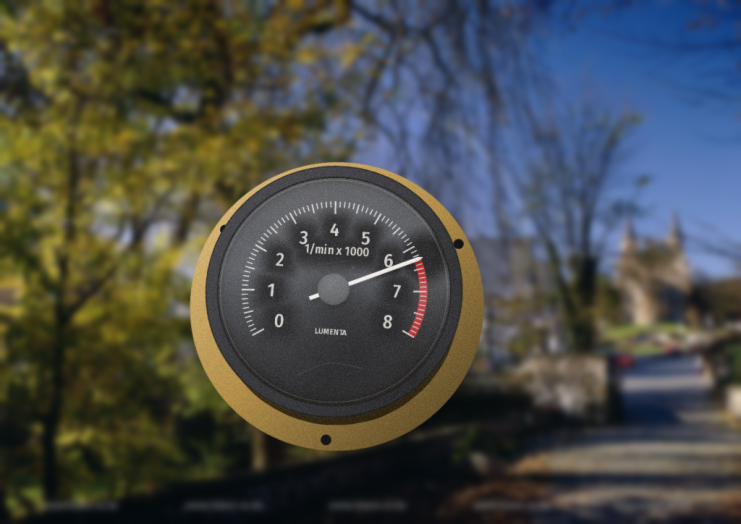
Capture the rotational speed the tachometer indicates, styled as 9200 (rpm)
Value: 6300 (rpm)
